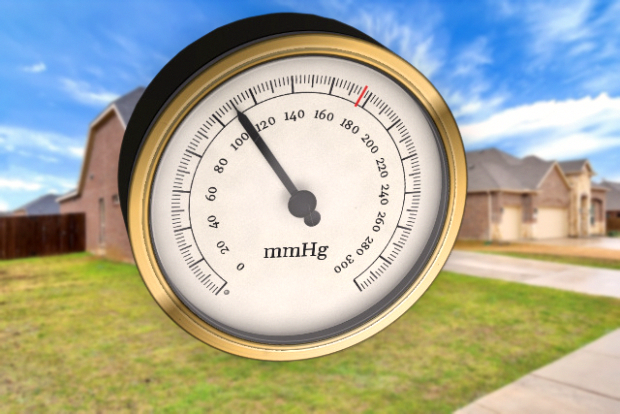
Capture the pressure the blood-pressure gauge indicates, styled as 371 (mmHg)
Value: 110 (mmHg)
